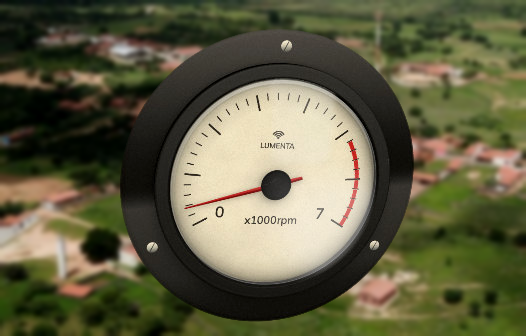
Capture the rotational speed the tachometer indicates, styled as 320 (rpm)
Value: 400 (rpm)
